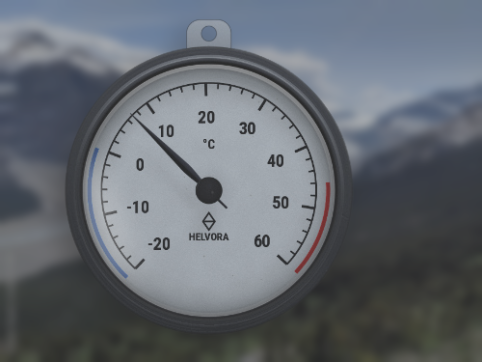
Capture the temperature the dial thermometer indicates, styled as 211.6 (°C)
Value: 7 (°C)
